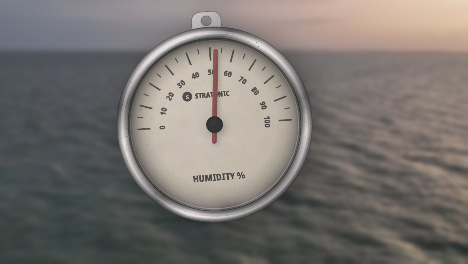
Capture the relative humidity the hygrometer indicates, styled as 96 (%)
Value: 52.5 (%)
